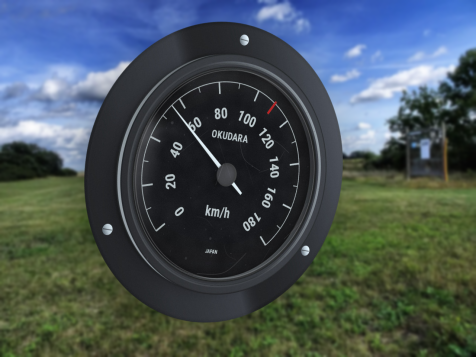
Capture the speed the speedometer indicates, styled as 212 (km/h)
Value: 55 (km/h)
